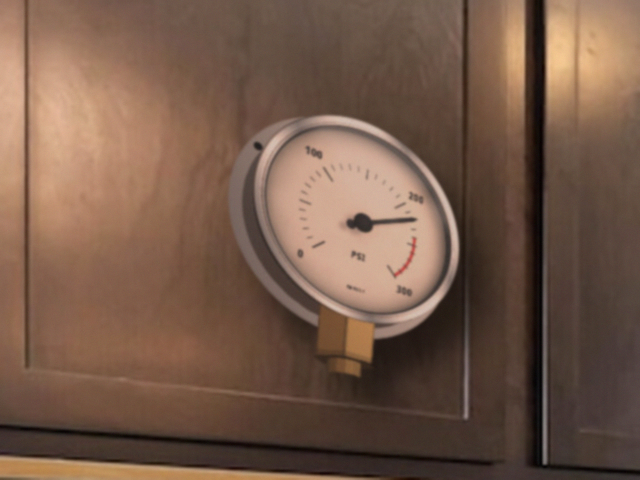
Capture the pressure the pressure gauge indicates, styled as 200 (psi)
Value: 220 (psi)
